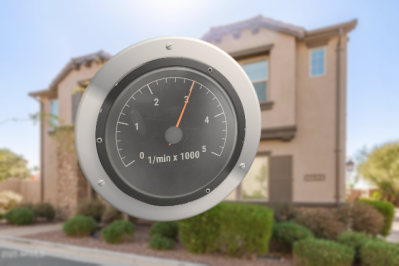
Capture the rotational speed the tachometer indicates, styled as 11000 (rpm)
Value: 3000 (rpm)
